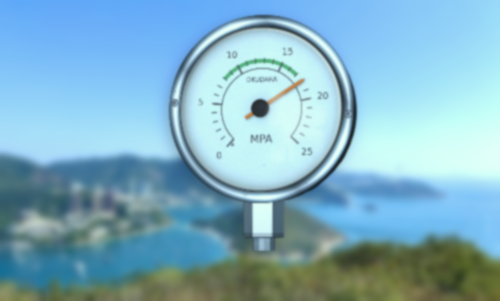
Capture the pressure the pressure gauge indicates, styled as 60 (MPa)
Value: 18 (MPa)
